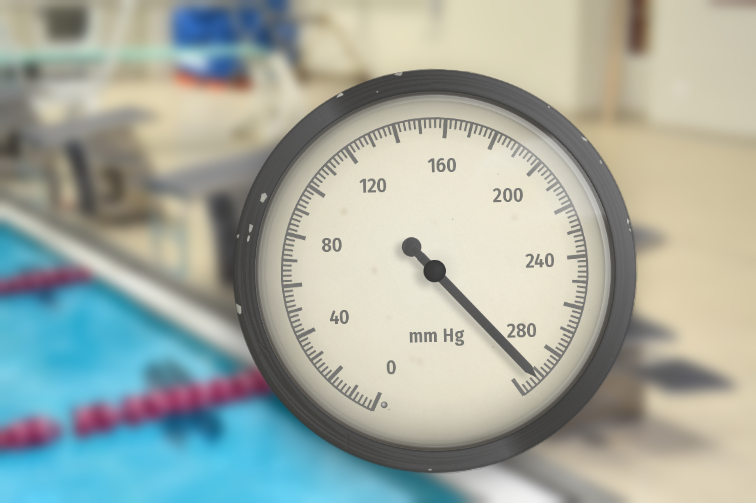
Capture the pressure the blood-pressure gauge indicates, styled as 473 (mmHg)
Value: 292 (mmHg)
